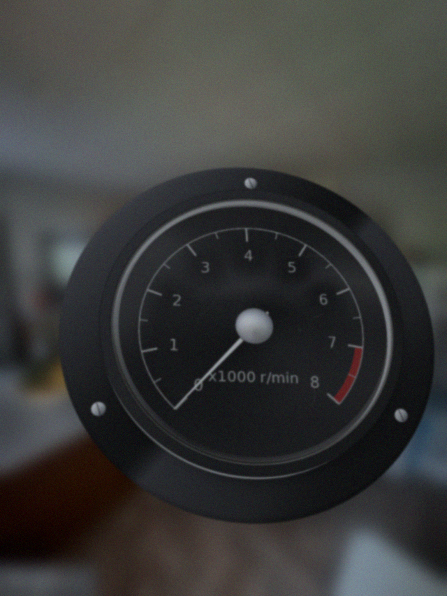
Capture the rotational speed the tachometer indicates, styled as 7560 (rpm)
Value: 0 (rpm)
